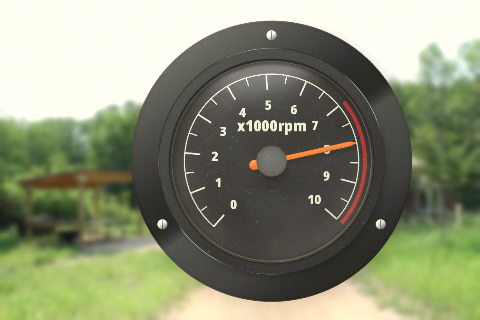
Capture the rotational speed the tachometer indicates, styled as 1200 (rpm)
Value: 8000 (rpm)
